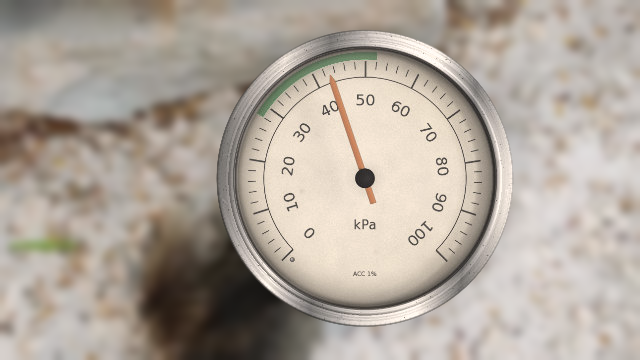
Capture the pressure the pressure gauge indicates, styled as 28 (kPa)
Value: 43 (kPa)
